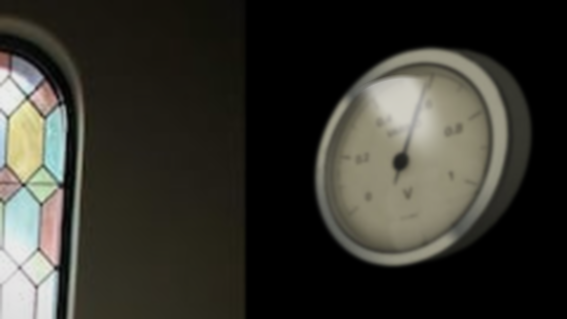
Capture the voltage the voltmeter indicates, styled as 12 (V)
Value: 0.6 (V)
